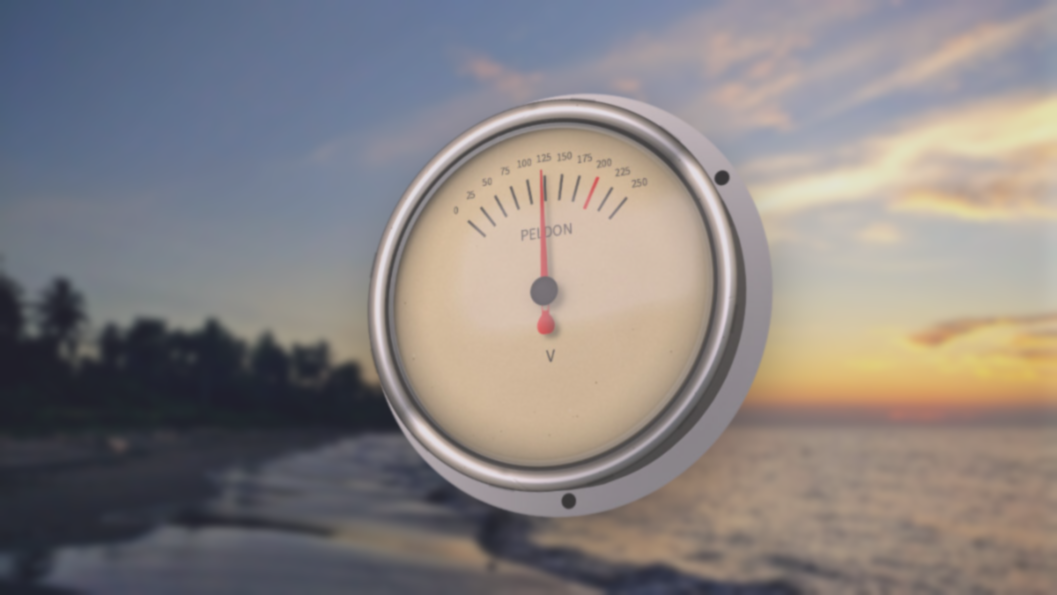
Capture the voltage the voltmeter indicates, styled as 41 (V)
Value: 125 (V)
